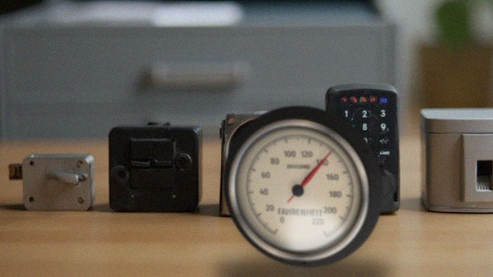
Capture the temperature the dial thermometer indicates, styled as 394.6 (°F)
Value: 140 (°F)
